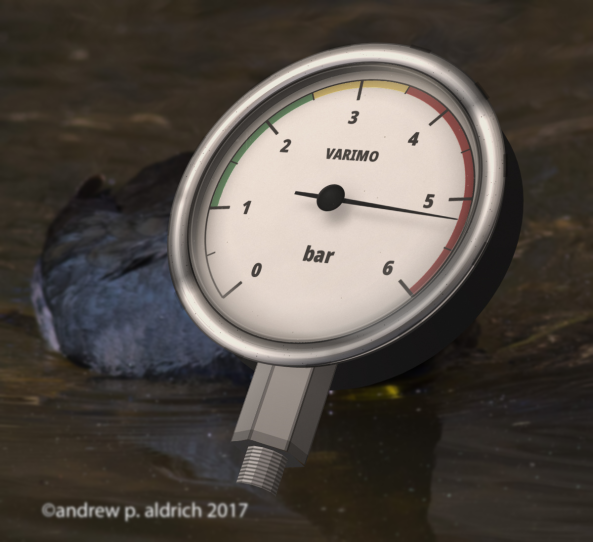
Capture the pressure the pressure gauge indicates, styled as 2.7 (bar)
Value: 5.25 (bar)
